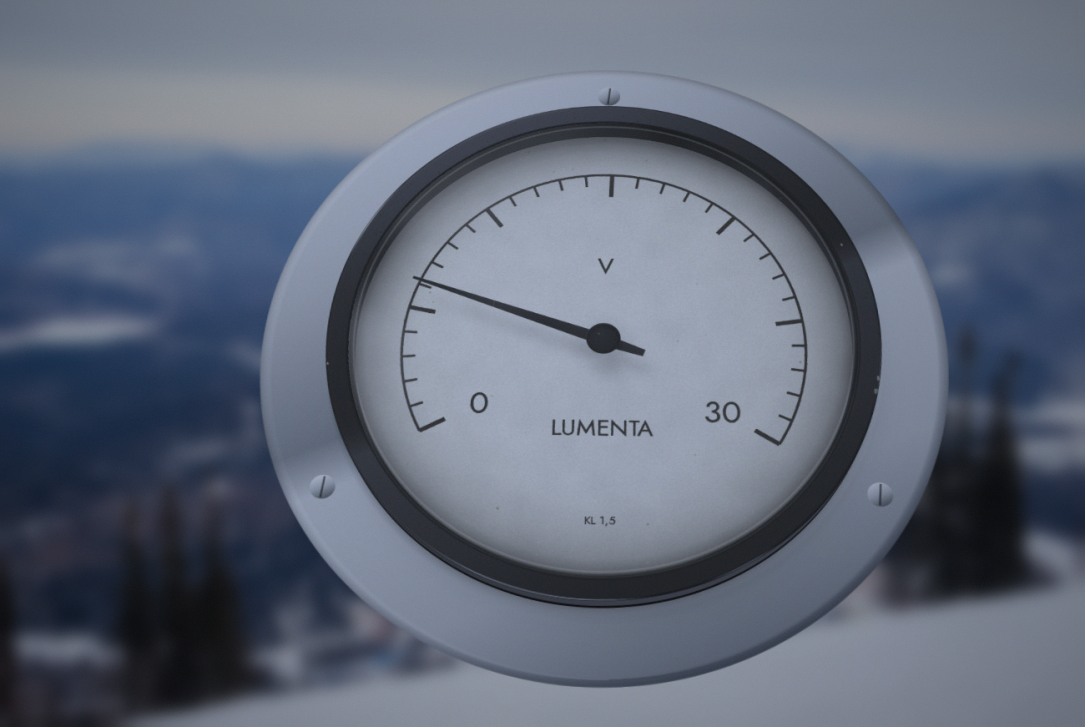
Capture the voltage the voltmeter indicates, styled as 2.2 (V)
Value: 6 (V)
